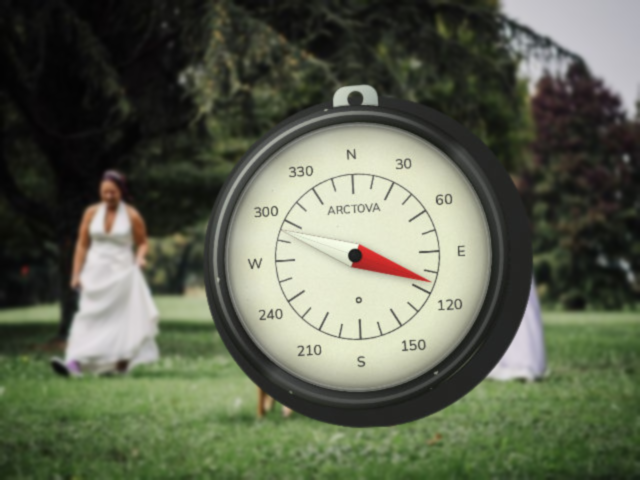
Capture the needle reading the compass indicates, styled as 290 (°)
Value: 112.5 (°)
